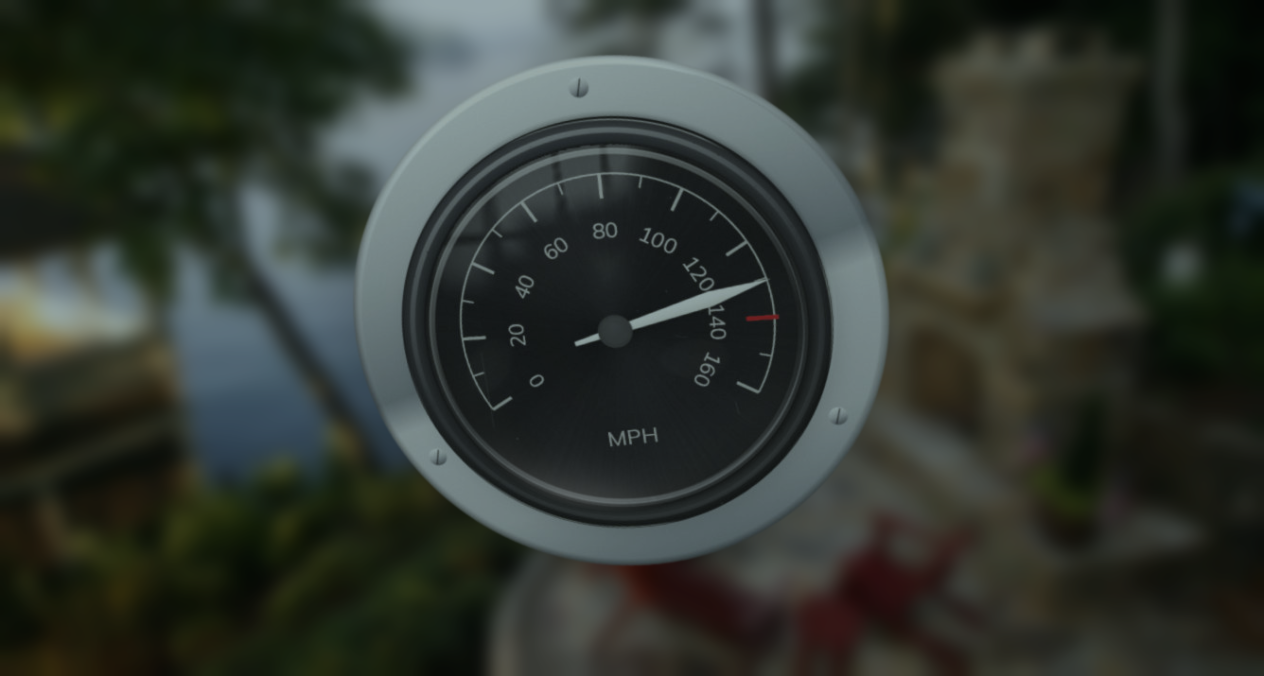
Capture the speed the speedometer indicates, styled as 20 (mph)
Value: 130 (mph)
